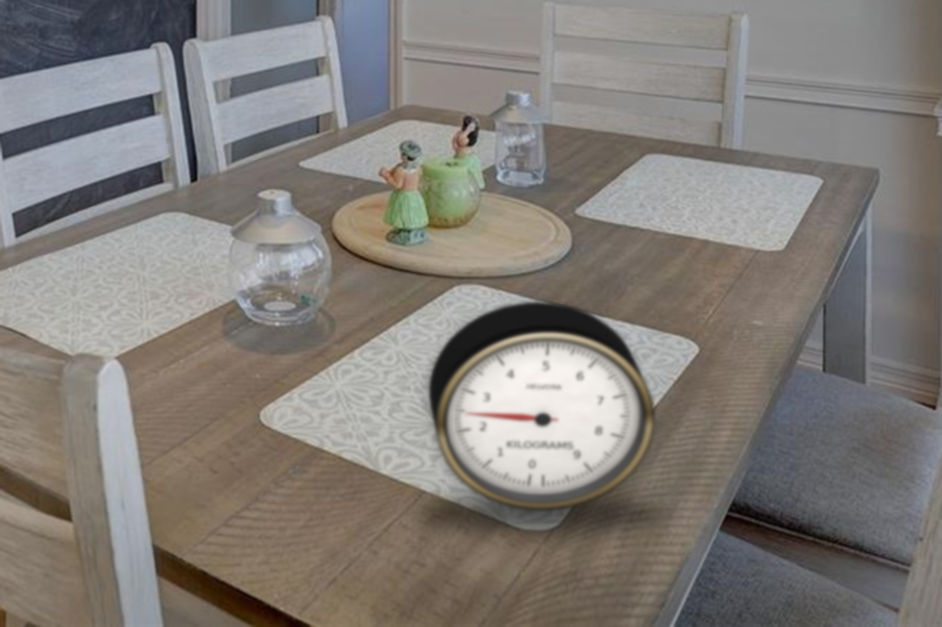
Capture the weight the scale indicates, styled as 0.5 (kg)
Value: 2.5 (kg)
